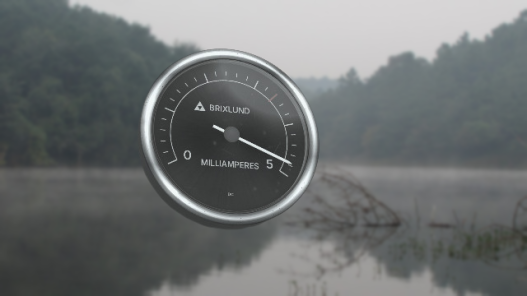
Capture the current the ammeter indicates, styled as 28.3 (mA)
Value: 4.8 (mA)
